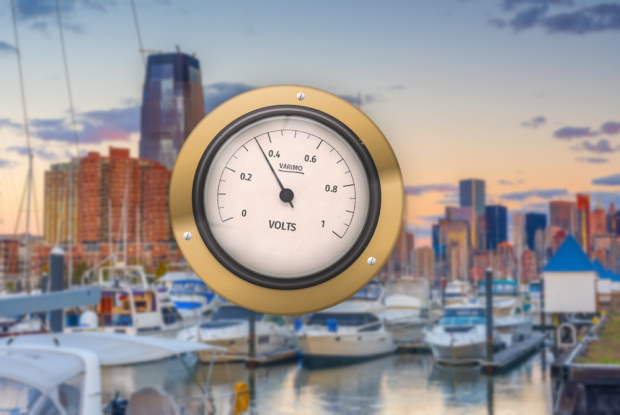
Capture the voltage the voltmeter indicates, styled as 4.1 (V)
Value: 0.35 (V)
